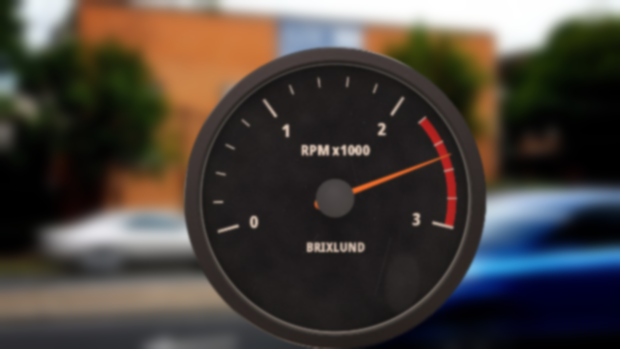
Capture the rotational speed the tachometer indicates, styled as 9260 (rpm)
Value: 2500 (rpm)
